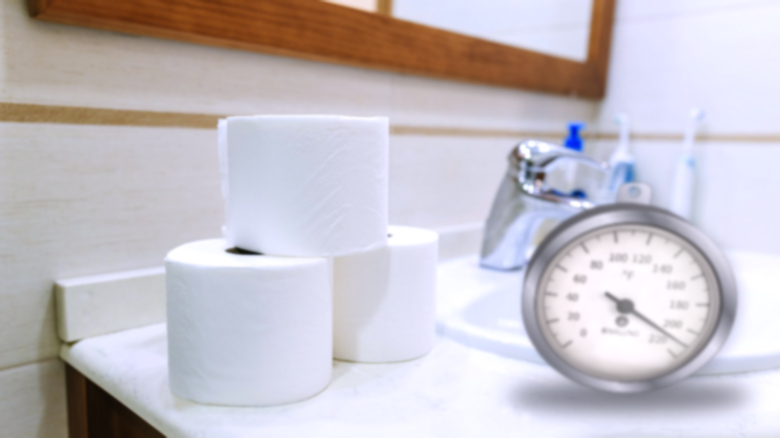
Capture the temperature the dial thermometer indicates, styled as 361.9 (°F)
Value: 210 (°F)
